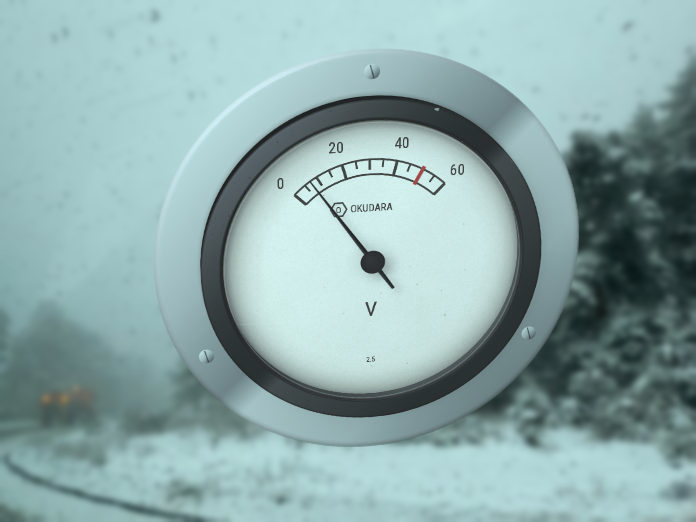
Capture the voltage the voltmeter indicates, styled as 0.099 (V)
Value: 7.5 (V)
